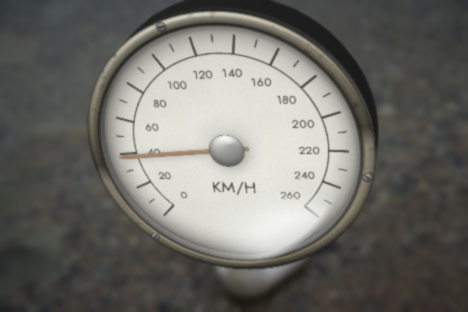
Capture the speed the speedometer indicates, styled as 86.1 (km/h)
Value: 40 (km/h)
